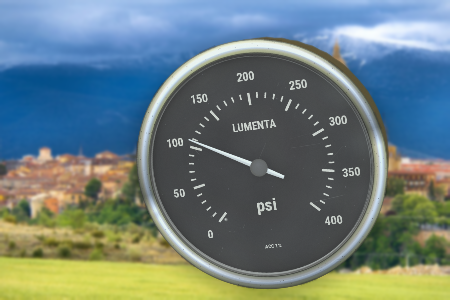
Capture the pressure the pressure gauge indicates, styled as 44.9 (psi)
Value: 110 (psi)
